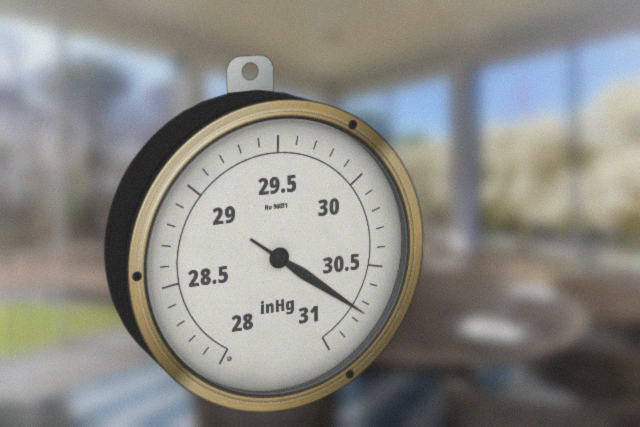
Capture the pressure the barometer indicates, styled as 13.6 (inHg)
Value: 30.75 (inHg)
